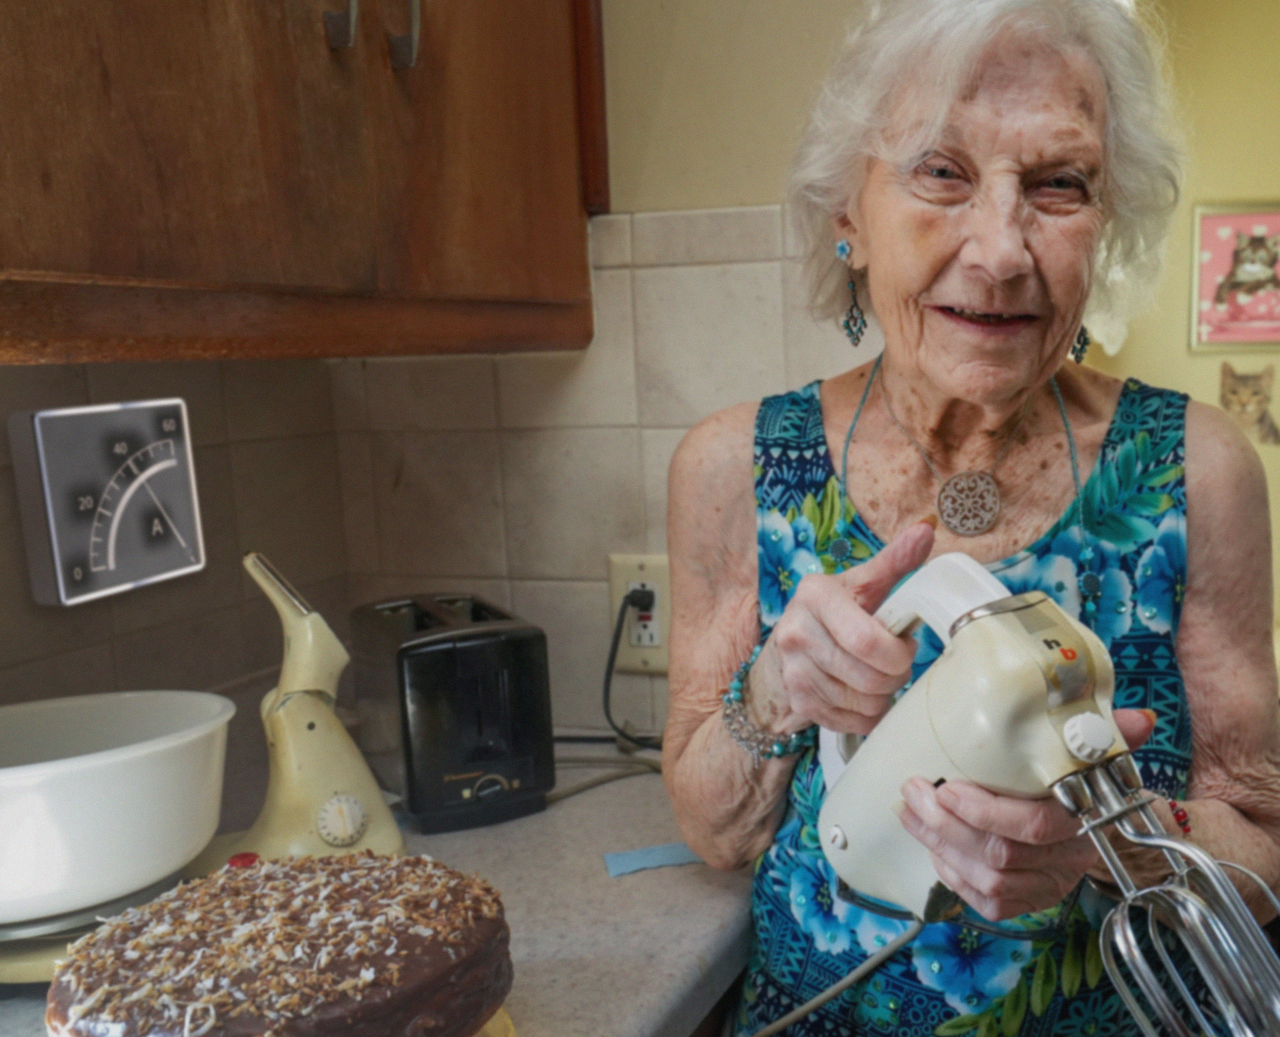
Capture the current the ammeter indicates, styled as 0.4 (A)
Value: 40 (A)
